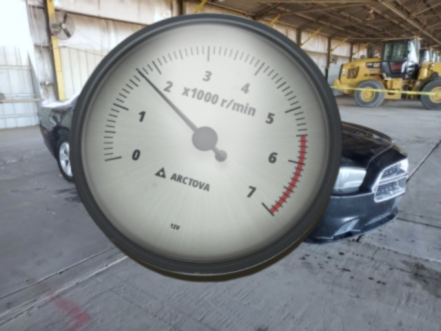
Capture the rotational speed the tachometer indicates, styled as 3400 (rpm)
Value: 1700 (rpm)
